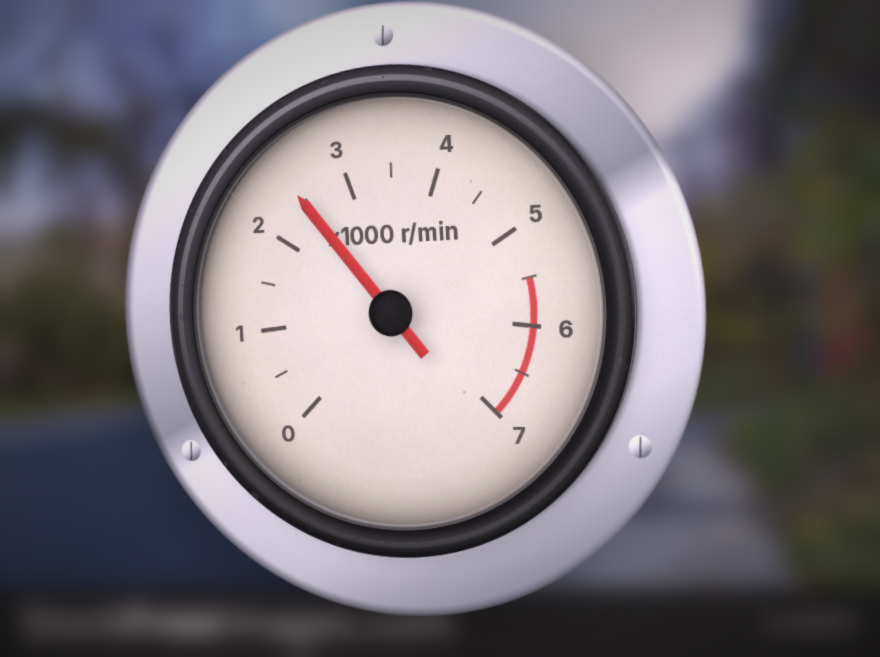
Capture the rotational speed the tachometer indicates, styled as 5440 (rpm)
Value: 2500 (rpm)
